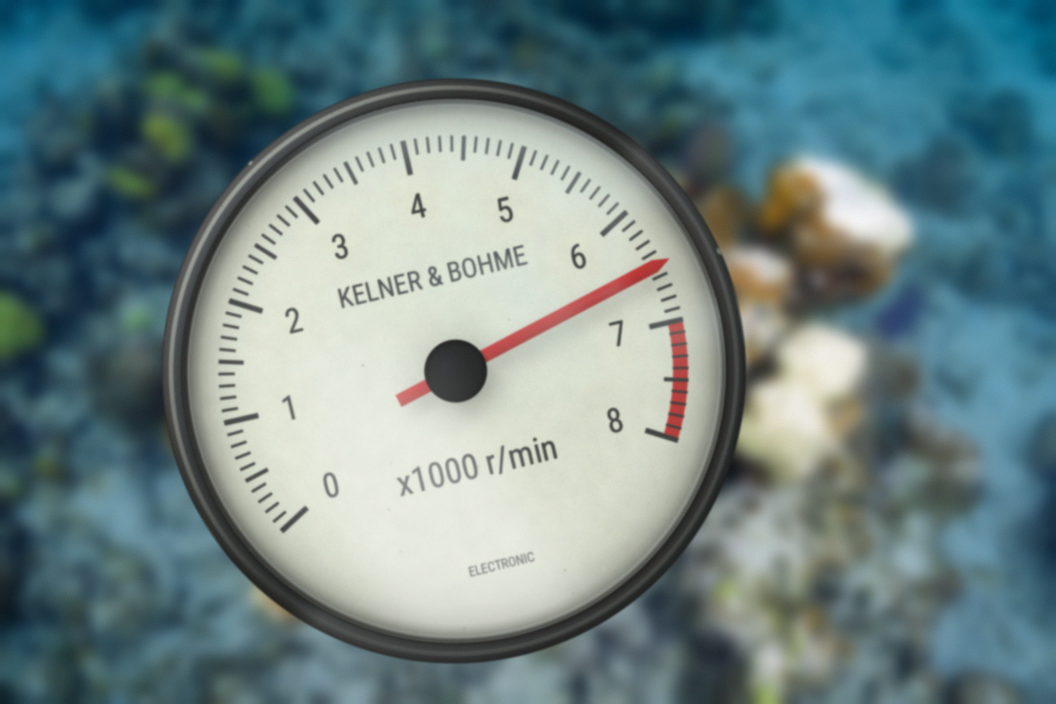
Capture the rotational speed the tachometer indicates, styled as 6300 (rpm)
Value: 6500 (rpm)
